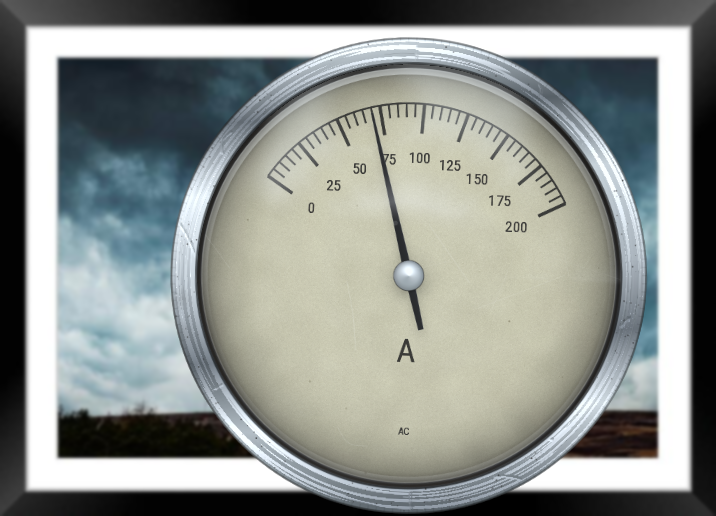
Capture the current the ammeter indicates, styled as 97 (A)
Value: 70 (A)
